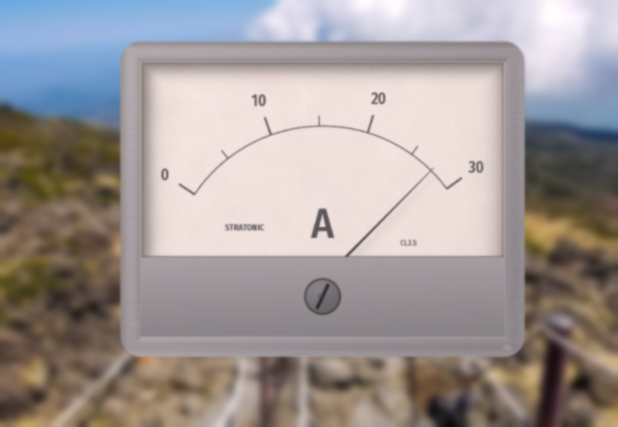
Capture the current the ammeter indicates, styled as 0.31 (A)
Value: 27.5 (A)
